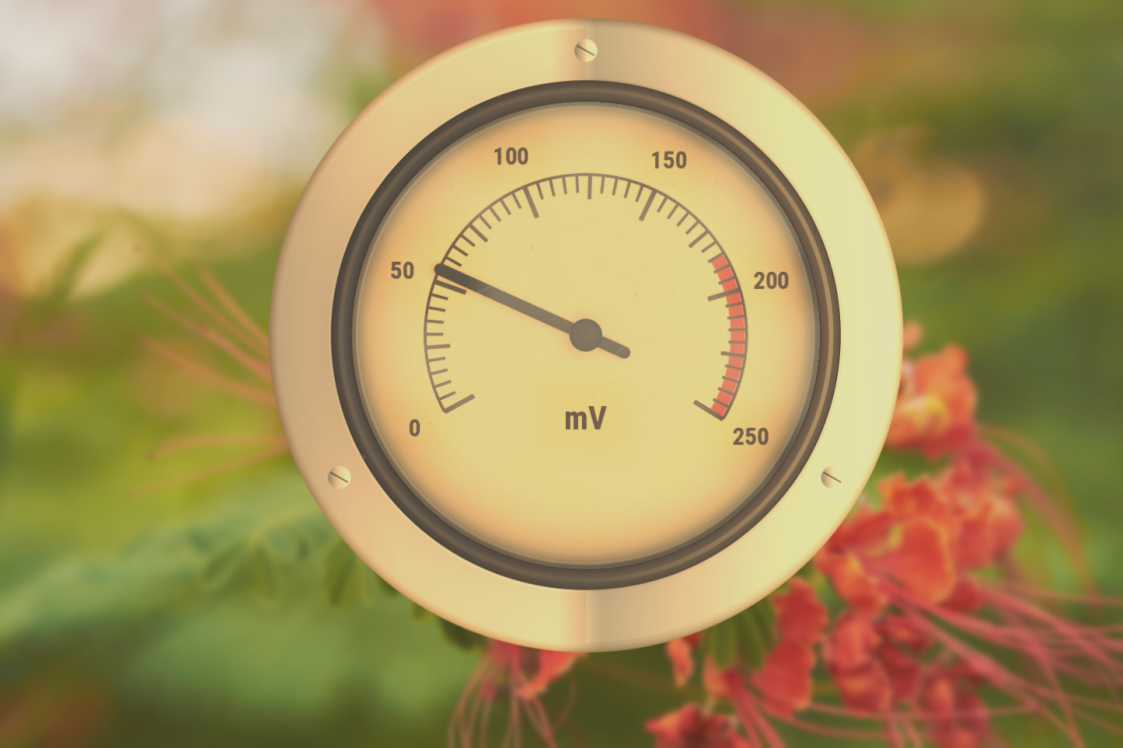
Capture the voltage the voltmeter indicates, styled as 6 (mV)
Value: 55 (mV)
